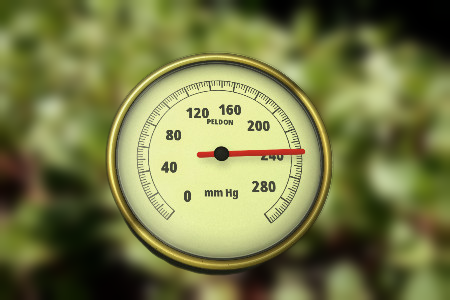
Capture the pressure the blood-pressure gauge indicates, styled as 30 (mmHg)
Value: 240 (mmHg)
